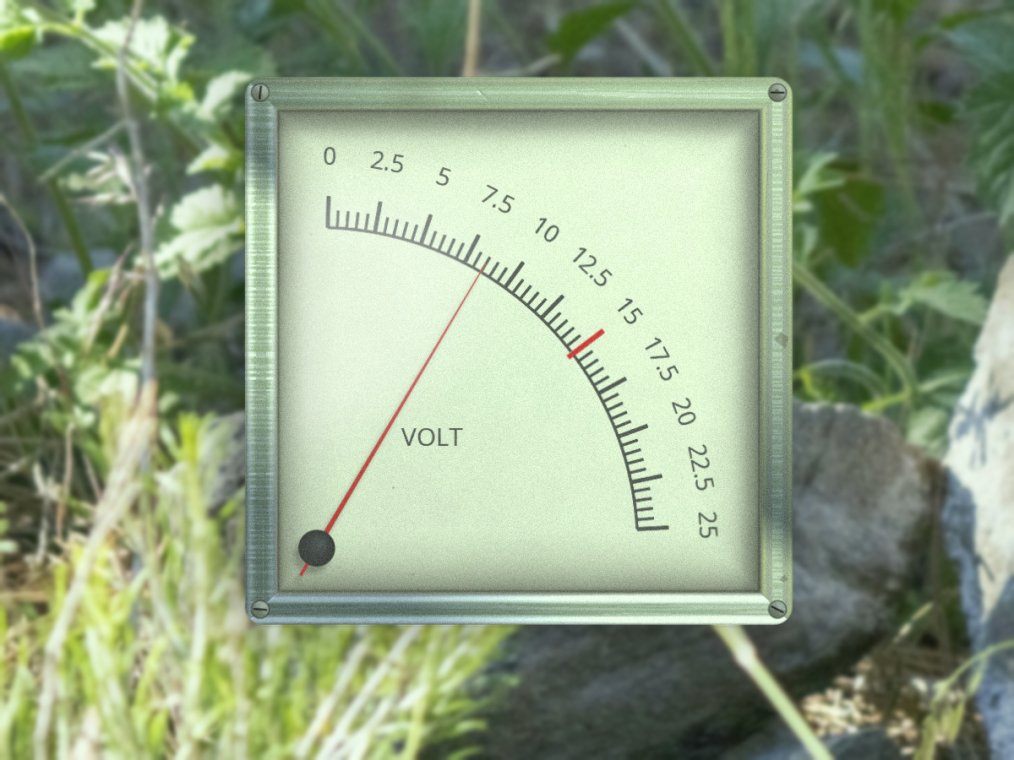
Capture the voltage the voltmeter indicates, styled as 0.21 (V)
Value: 8.5 (V)
